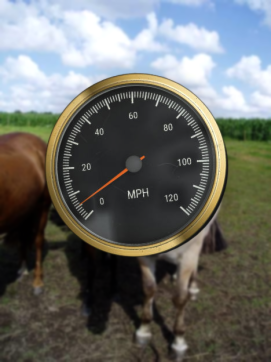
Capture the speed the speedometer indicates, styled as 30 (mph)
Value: 5 (mph)
